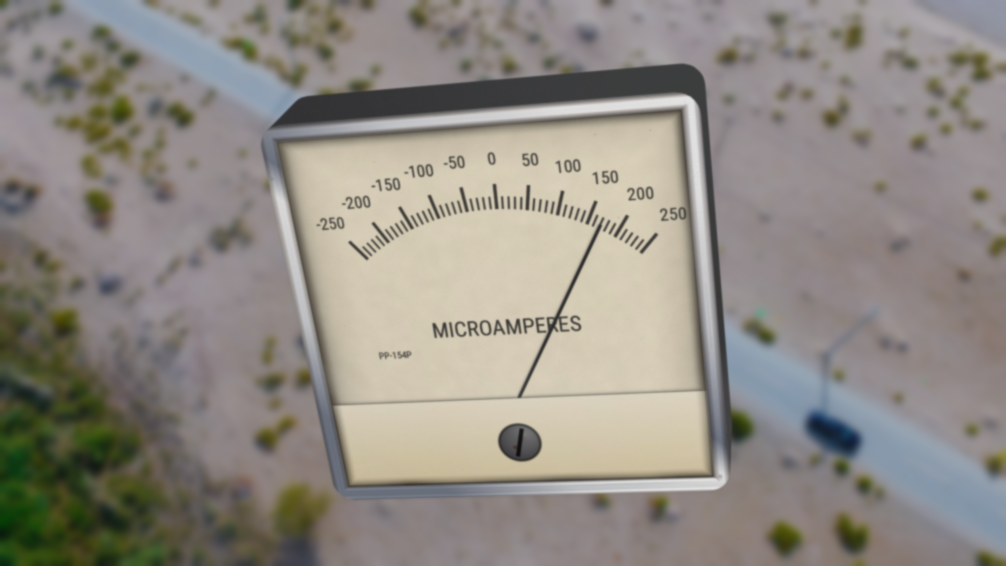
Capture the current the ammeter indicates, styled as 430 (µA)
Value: 170 (µA)
